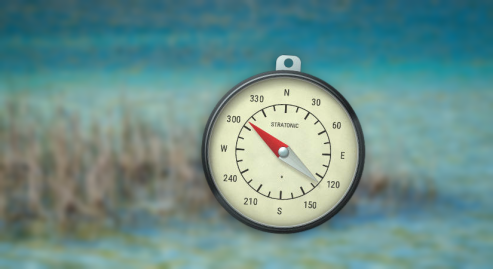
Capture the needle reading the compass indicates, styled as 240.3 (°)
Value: 307.5 (°)
